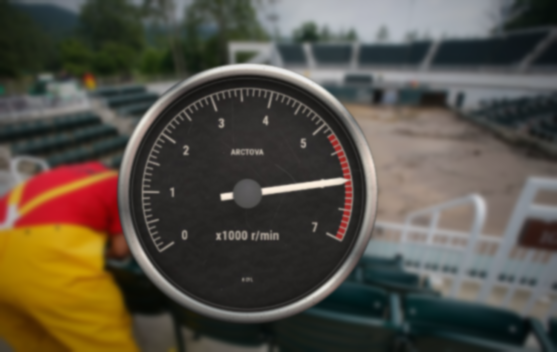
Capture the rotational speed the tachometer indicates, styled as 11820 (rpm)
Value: 6000 (rpm)
